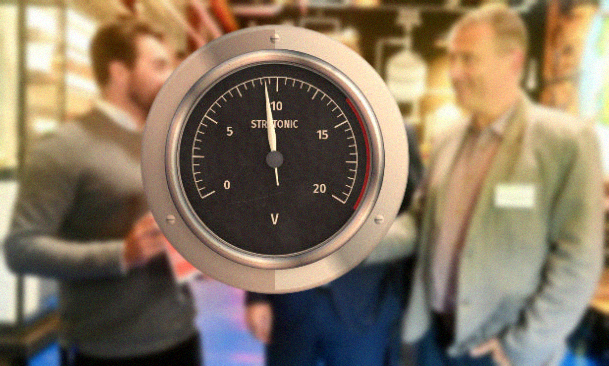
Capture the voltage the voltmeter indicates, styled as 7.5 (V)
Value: 9.25 (V)
